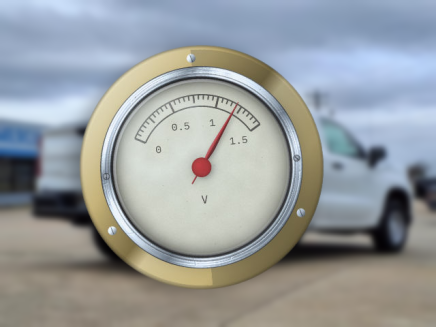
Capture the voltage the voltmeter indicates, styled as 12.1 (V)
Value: 1.2 (V)
